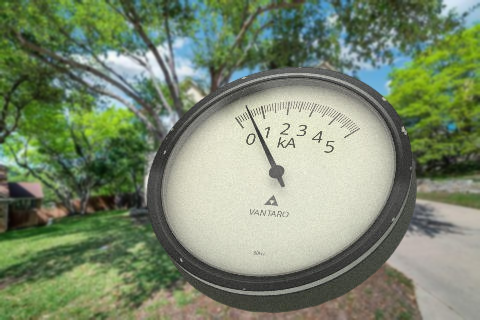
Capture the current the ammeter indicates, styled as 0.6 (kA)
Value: 0.5 (kA)
